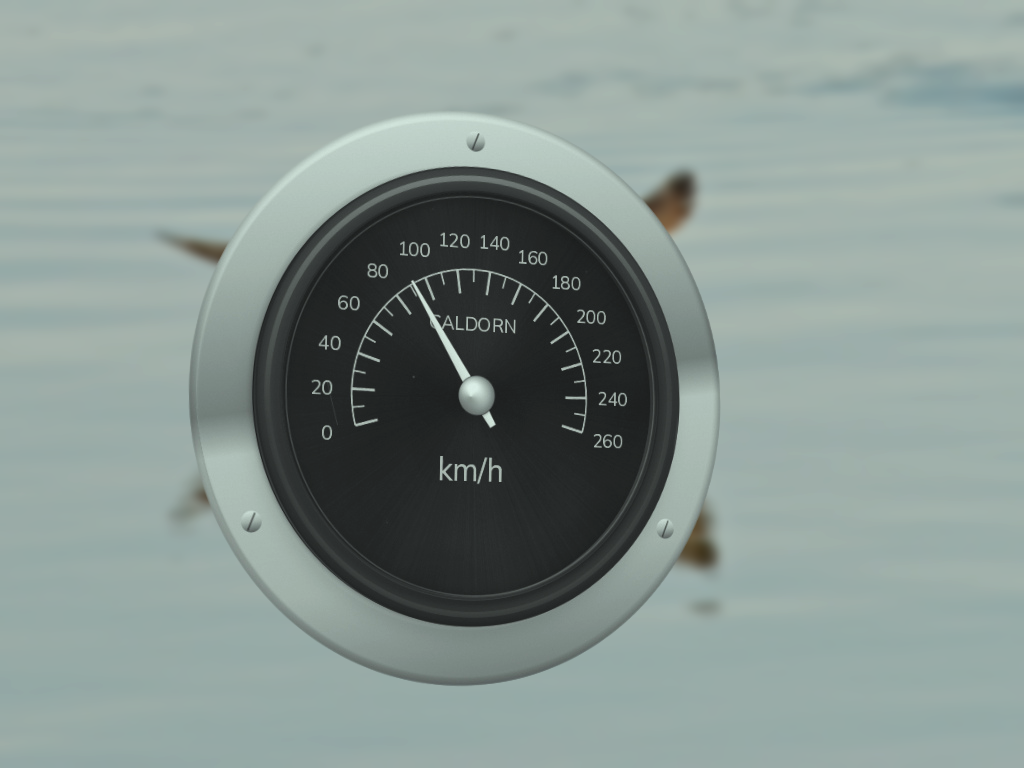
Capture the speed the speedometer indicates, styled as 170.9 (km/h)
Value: 90 (km/h)
